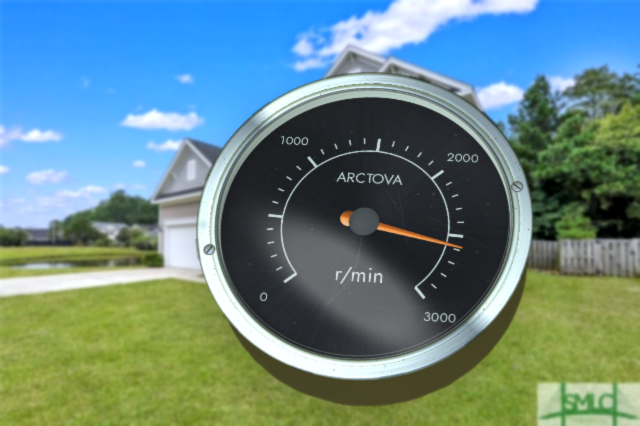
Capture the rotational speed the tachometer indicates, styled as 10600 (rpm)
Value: 2600 (rpm)
